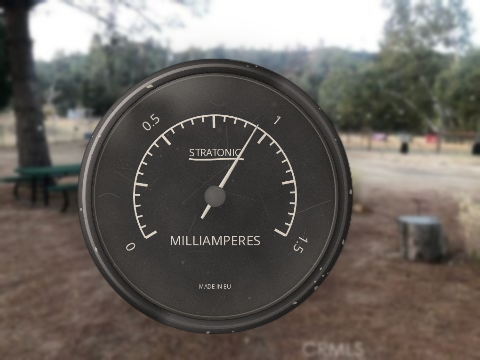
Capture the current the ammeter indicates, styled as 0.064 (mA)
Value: 0.95 (mA)
